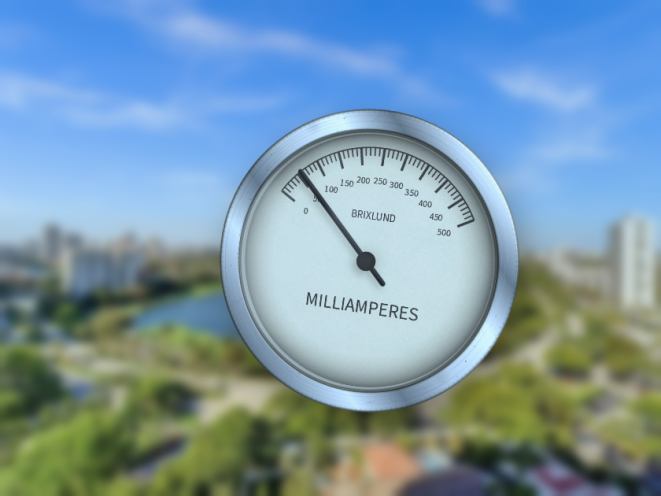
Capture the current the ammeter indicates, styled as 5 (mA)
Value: 60 (mA)
